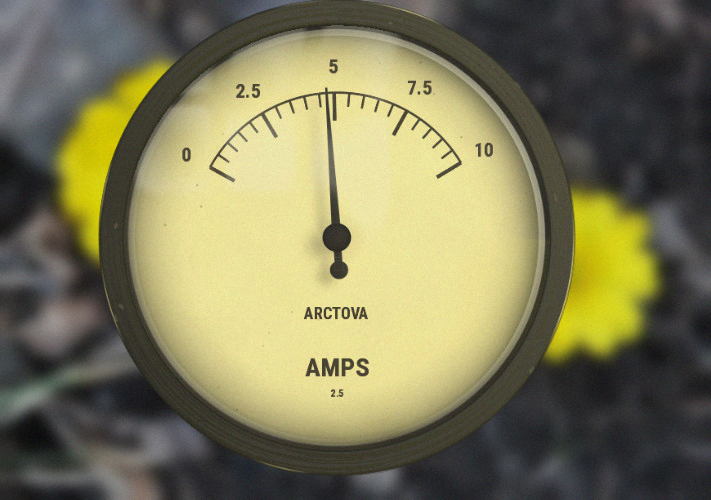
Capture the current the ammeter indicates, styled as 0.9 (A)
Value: 4.75 (A)
